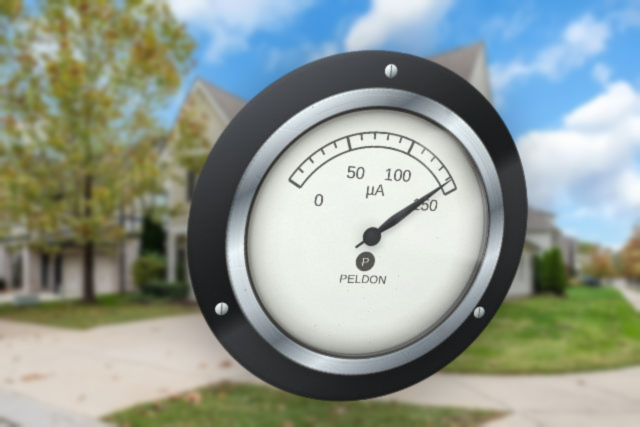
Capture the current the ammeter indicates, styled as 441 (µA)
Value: 140 (µA)
